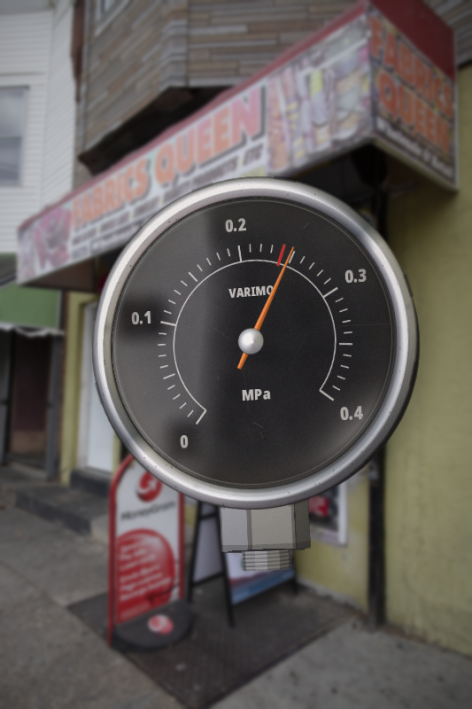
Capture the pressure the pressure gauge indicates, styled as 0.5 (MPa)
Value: 0.25 (MPa)
